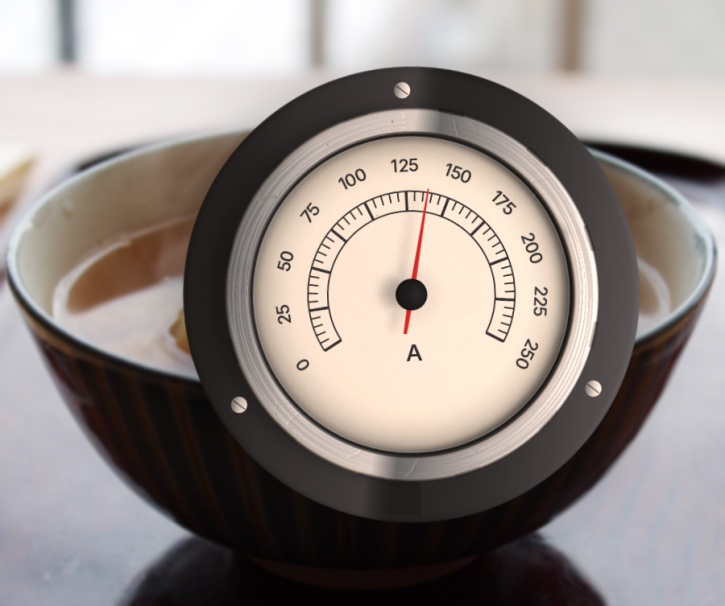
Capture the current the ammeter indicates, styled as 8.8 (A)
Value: 137.5 (A)
